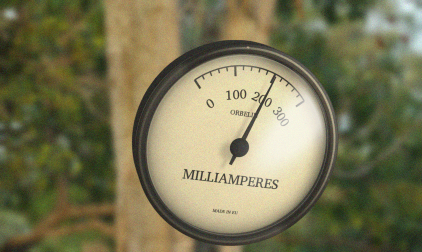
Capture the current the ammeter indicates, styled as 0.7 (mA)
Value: 200 (mA)
